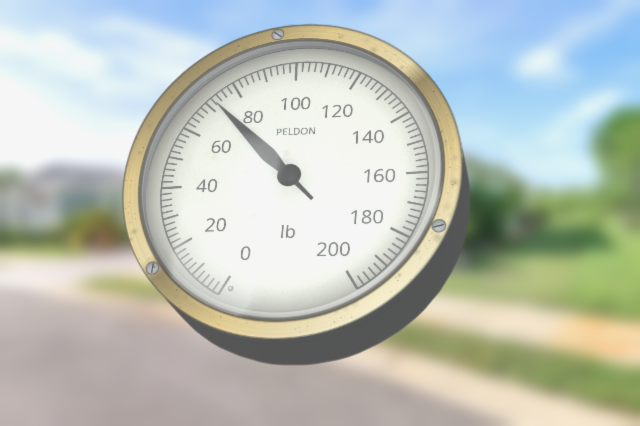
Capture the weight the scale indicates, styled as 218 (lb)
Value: 72 (lb)
